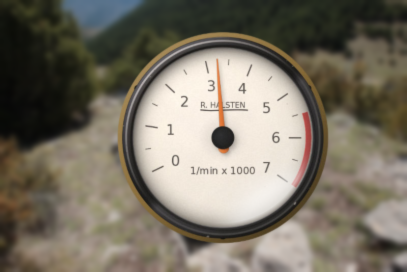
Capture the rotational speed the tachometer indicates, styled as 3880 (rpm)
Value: 3250 (rpm)
